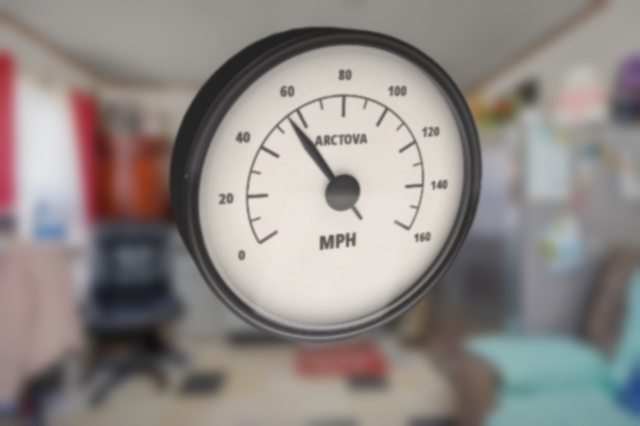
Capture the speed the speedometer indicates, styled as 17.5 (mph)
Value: 55 (mph)
